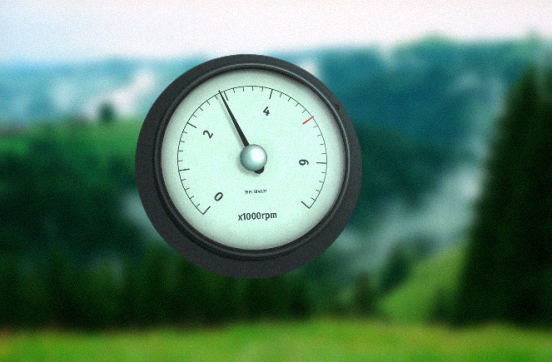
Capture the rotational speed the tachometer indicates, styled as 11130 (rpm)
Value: 2900 (rpm)
